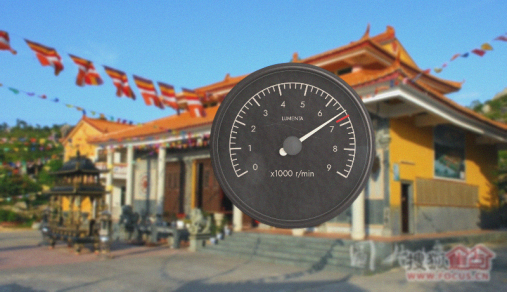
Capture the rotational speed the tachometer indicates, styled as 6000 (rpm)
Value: 6600 (rpm)
